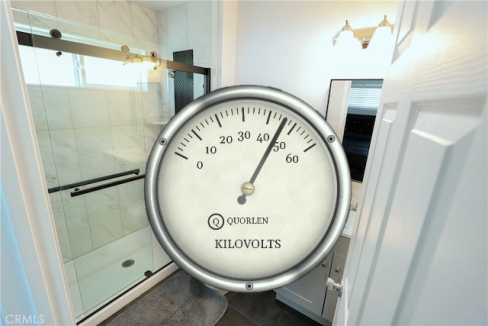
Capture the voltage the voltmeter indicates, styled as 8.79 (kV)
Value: 46 (kV)
